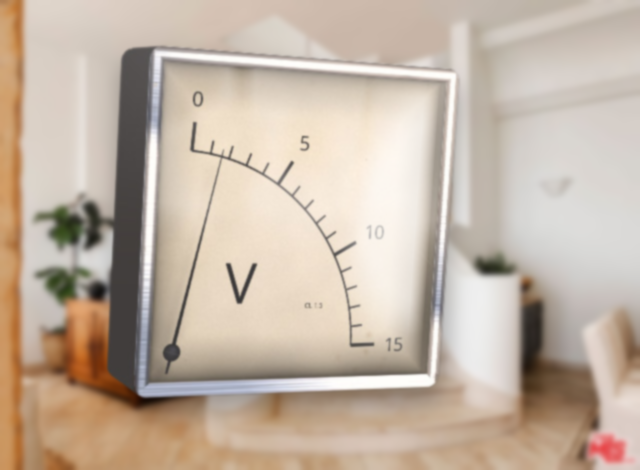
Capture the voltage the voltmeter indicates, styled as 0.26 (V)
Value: 1.5 (V)
